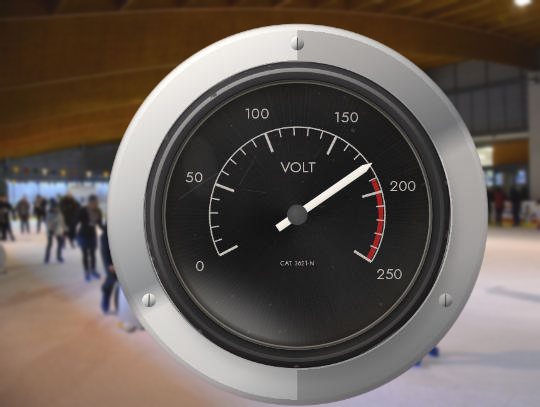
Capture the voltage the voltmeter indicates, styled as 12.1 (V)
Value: 180 (V)
